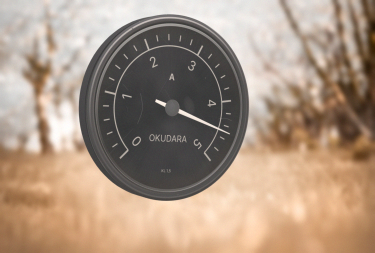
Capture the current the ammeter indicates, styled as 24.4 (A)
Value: 4.5 (A)
